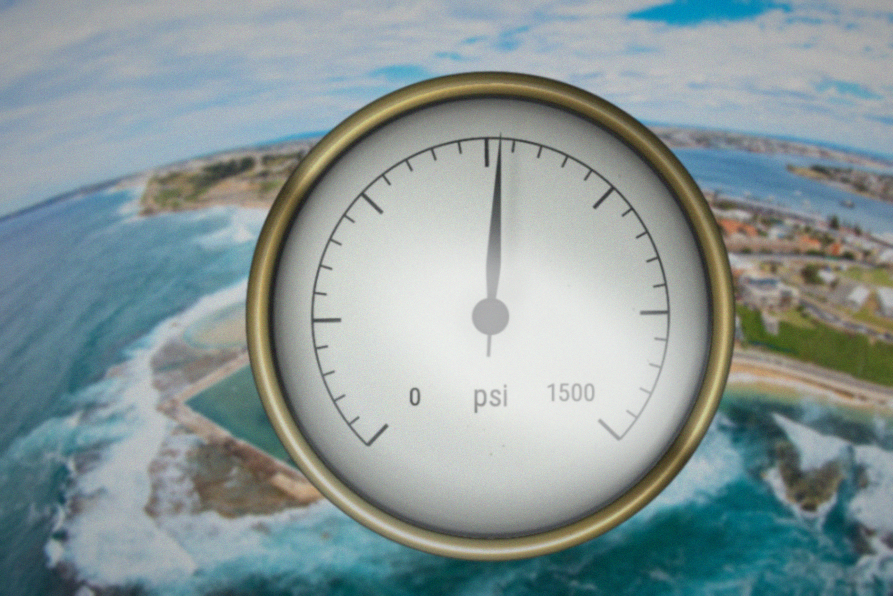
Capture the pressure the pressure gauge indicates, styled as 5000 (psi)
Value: 775 (psi)
